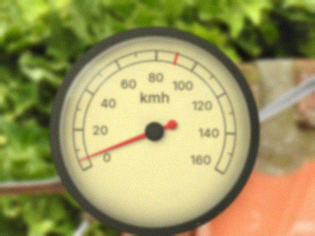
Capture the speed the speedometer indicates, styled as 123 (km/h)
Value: 5 (km/h)
